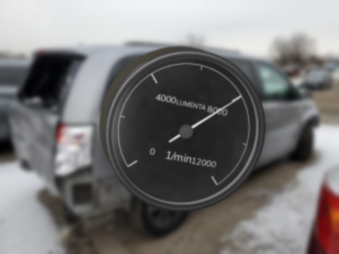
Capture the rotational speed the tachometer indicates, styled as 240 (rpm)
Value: 8000 (rpm)
